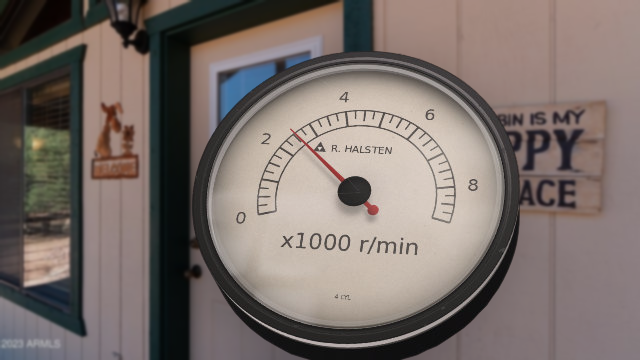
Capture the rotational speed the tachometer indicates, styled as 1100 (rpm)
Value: 2500 (rpm)
